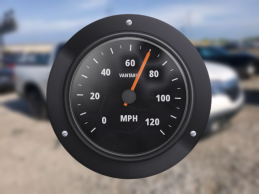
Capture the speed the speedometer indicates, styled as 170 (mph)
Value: 70 (mph)
